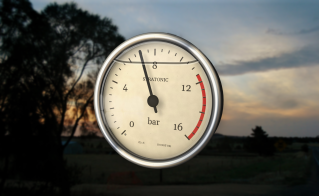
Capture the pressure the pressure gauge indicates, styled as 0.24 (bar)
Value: 7 (bar)
